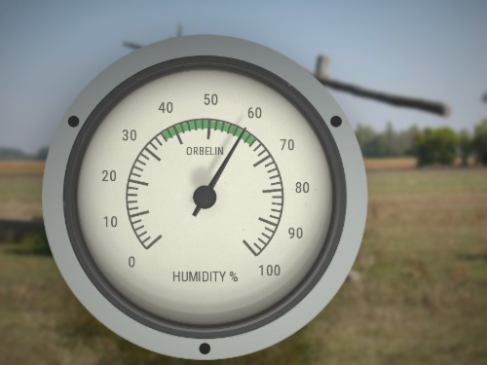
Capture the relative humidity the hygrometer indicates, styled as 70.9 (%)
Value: 60 (%)
